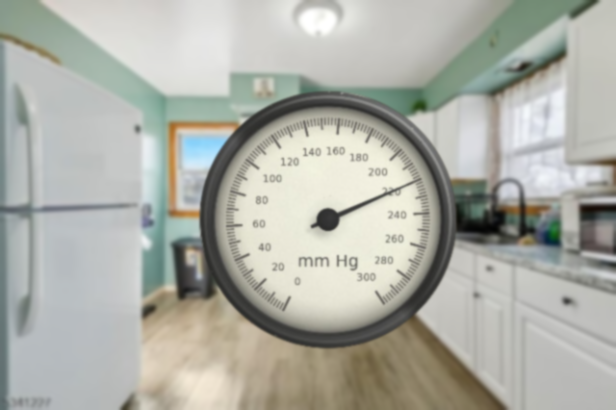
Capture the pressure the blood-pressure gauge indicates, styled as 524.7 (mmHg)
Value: 220 (mmHg)
